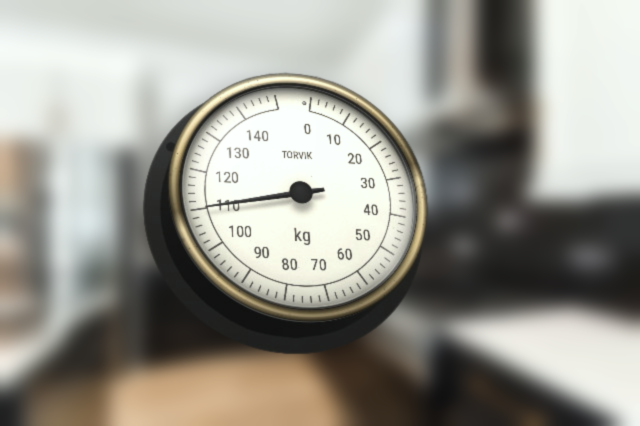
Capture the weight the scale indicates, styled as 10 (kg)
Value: 110 (kg)
